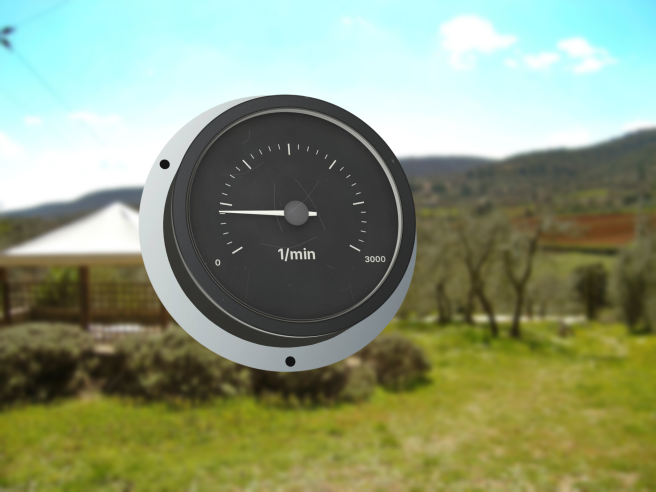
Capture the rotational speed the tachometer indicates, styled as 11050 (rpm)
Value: 400 (rpm)
